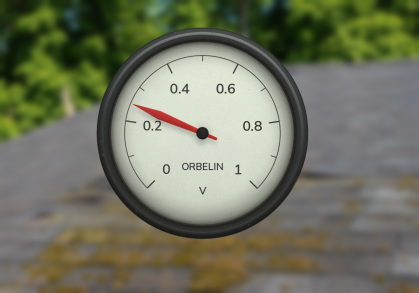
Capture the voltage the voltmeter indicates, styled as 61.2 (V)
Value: 0.25 (V)
